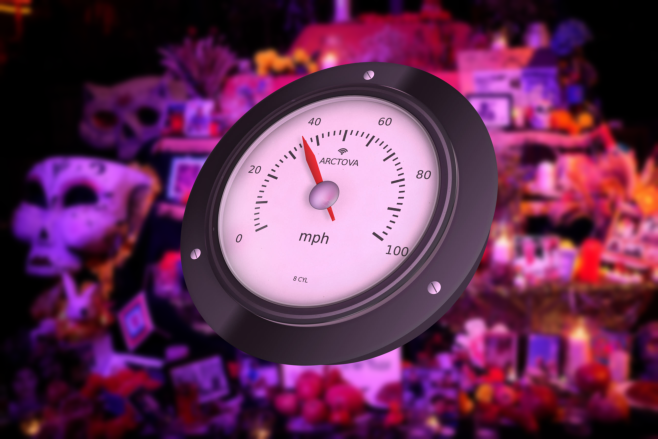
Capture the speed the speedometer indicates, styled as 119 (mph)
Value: 36 (mph)
